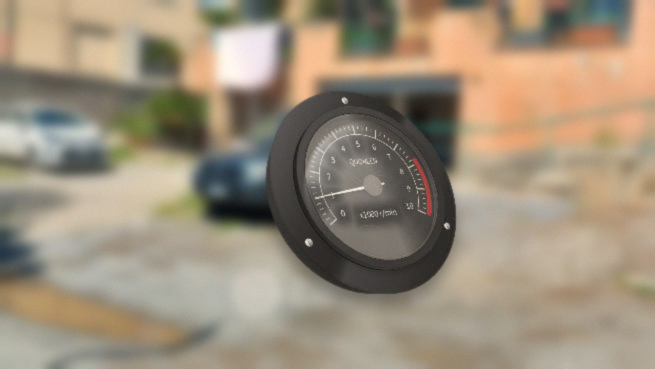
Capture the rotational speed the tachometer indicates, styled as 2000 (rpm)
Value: 1000 (rpm)
